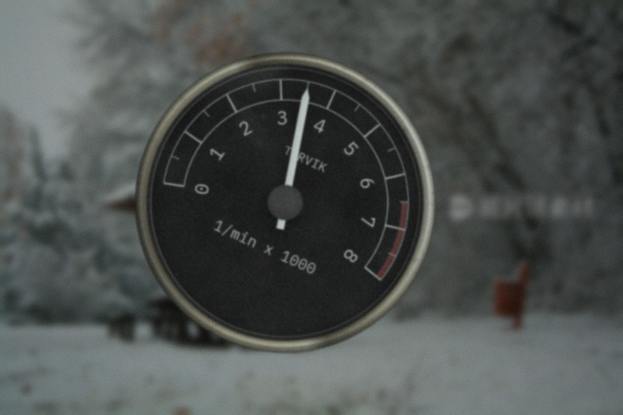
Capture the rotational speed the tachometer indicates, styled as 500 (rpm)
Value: 3500 (rpm)
